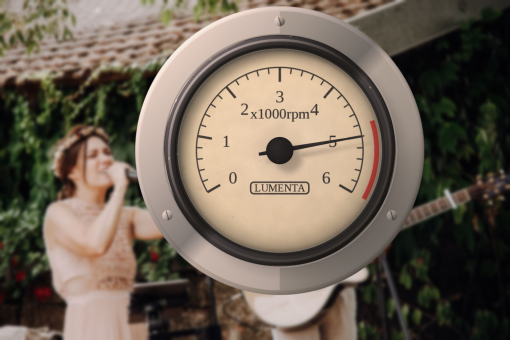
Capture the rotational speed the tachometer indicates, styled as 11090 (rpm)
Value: 5000 (rpm)
